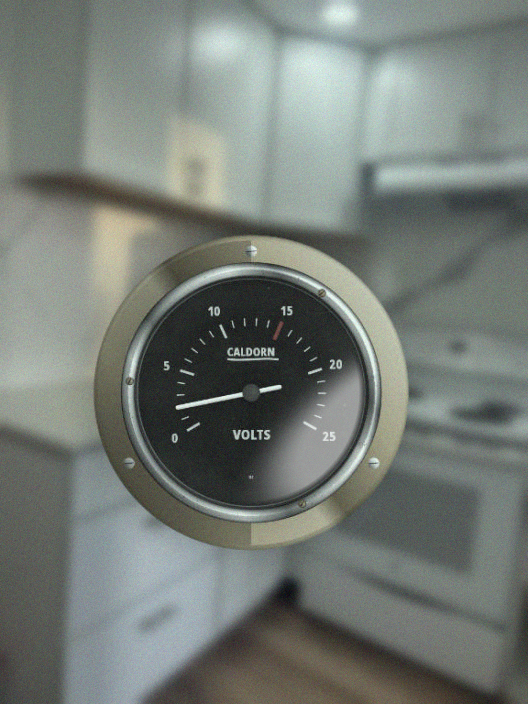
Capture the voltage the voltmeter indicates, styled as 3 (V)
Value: 2 (V)
